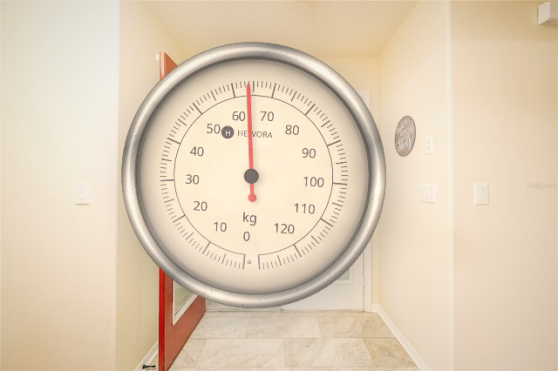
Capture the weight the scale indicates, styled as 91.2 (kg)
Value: 64 (kg)
